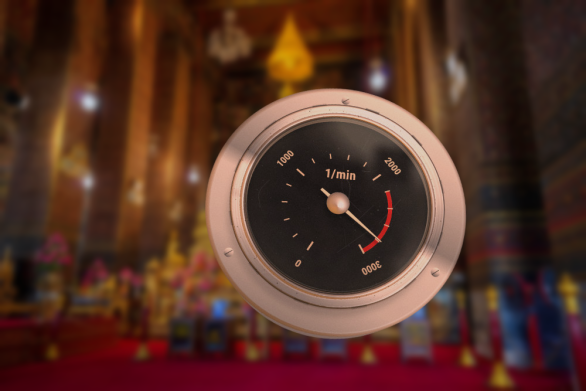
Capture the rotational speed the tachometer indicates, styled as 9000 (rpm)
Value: 2800 (rpm)
